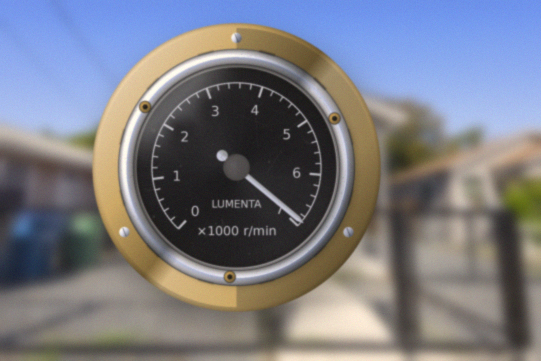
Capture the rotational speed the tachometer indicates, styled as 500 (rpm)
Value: 6900 (rpm)
